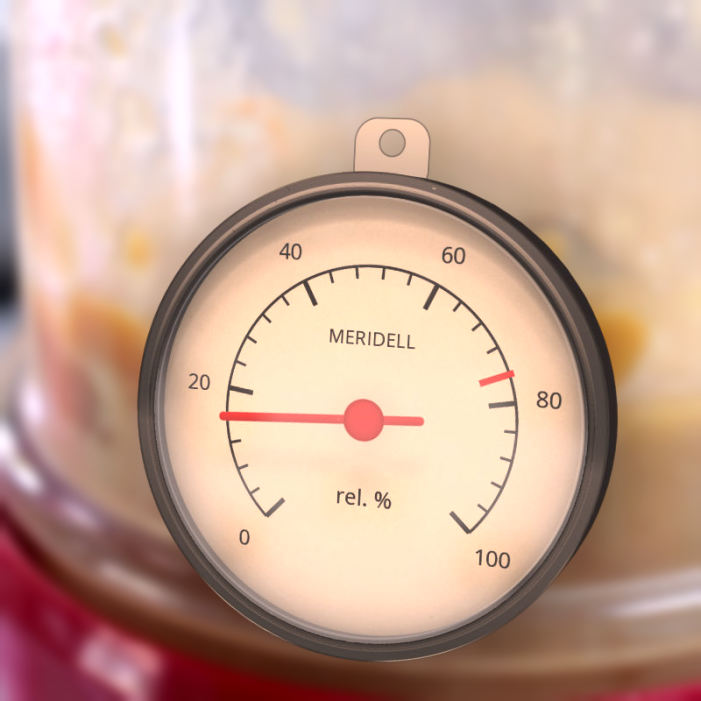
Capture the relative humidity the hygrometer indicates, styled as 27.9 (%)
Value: 16 (%)
